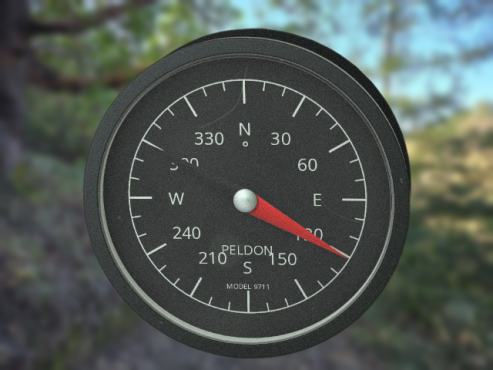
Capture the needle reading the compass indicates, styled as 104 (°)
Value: 120 (°)
